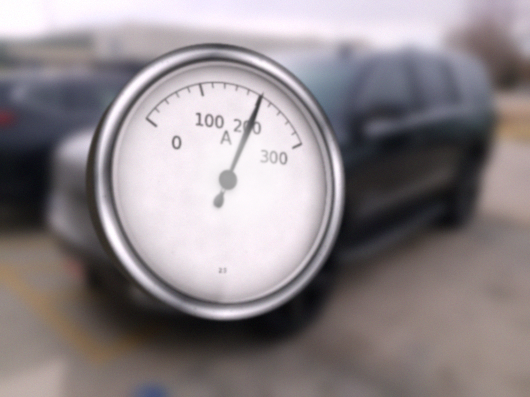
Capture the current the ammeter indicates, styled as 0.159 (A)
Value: 200 (A)
